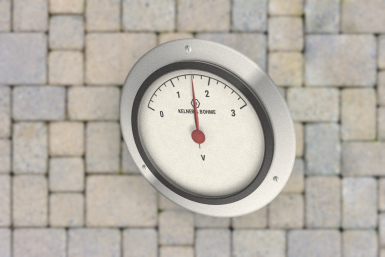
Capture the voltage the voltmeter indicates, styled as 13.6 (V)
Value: 1.6 (V)
